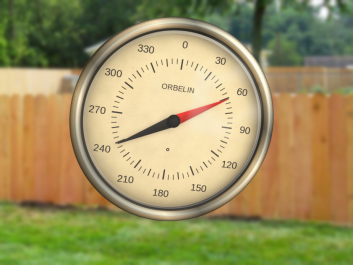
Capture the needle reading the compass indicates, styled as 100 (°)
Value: 60 (°)
